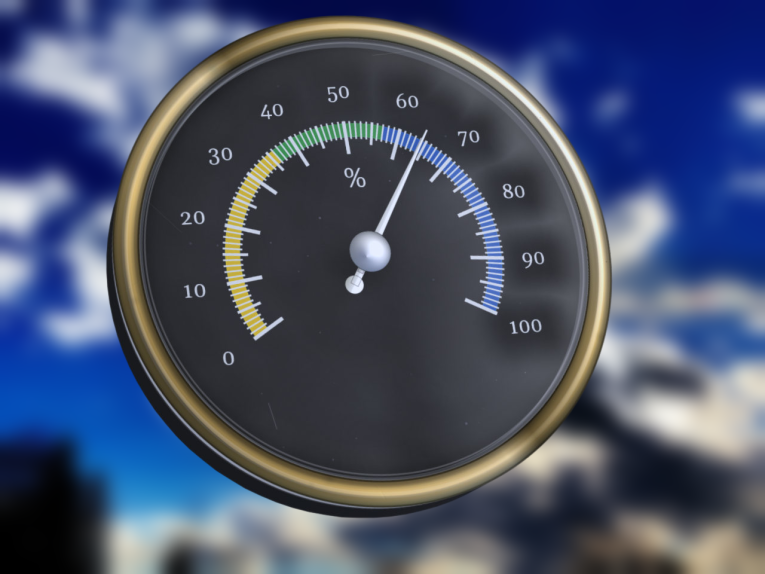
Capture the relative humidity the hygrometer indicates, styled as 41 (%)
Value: 64 (%)
